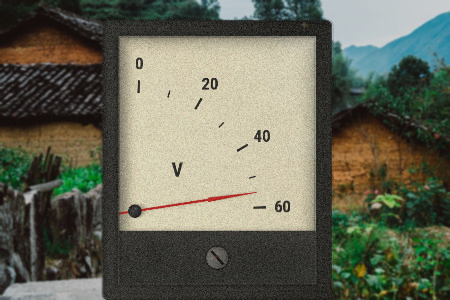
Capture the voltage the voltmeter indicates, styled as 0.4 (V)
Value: 55 (V)
